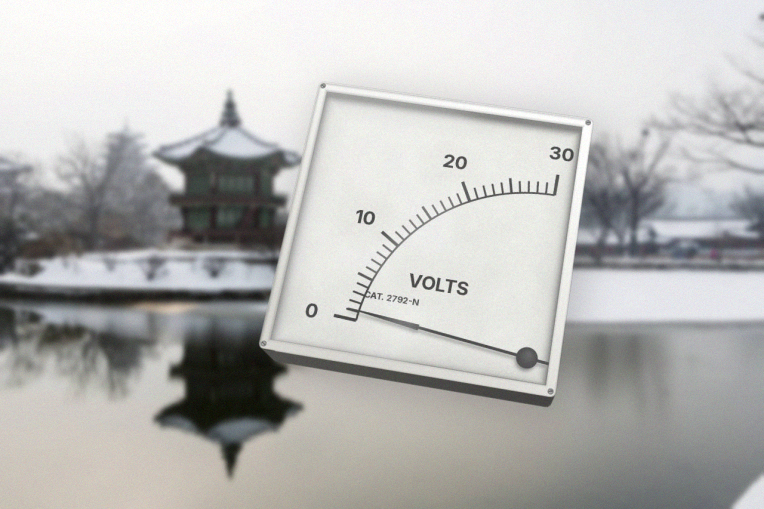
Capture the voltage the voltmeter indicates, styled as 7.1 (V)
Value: 1 (V)
